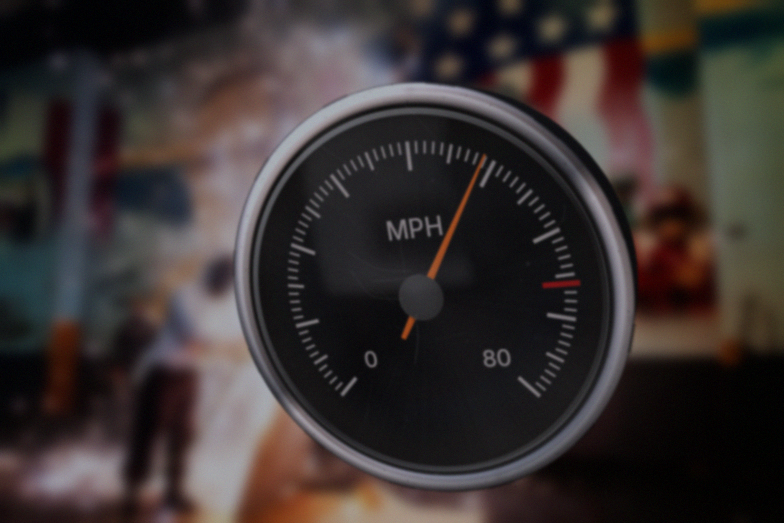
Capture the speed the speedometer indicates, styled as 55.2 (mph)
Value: 49 (mph)
